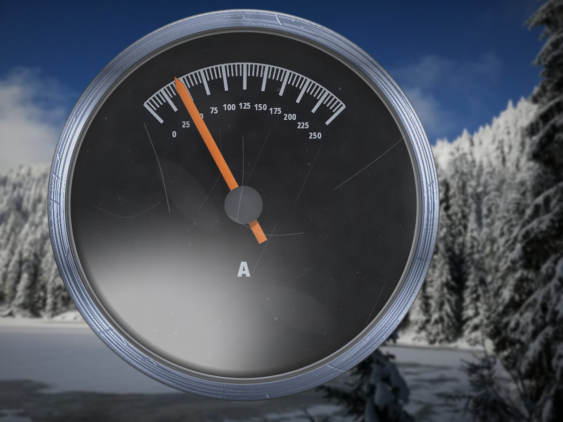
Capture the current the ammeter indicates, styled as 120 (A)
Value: 45 (A)
